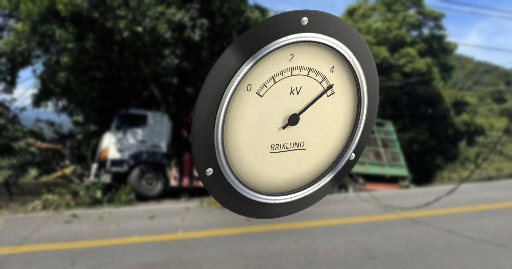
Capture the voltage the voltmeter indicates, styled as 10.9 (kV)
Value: 4.5 (kV)
